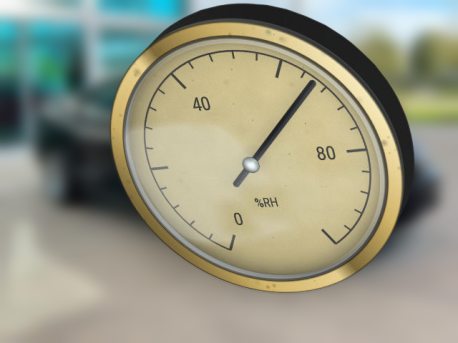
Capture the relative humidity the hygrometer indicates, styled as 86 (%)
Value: 66 (%)
